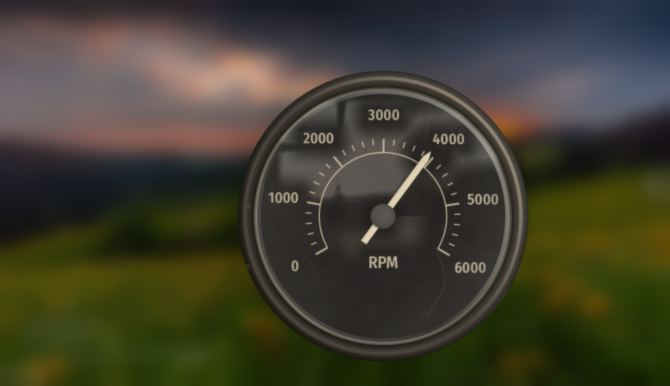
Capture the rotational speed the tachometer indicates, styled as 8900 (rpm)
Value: 3900 (rpm)
